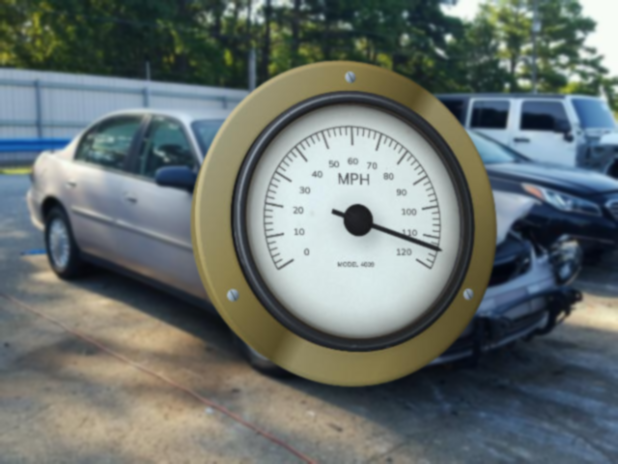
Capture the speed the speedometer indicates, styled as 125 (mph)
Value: 114 (mph)
